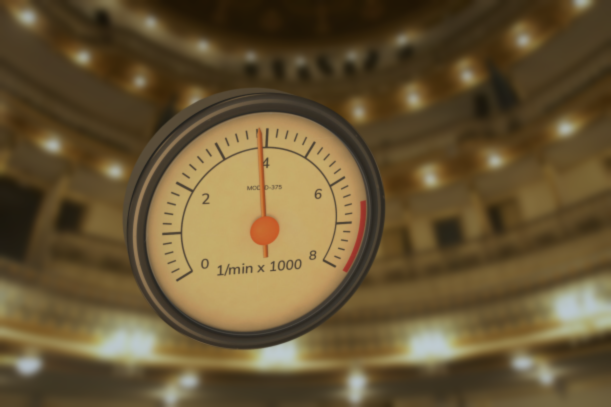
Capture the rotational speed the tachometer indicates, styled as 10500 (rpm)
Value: 3800 (rpm)
